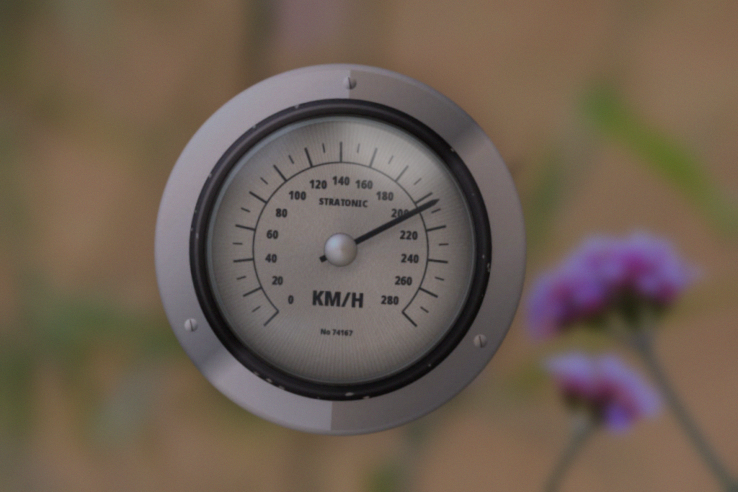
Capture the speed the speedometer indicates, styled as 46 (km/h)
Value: 205 (km/h)
